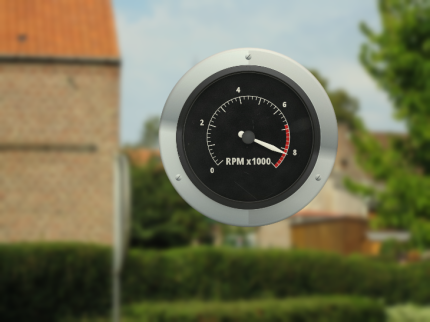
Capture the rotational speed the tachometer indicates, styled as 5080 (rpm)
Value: 8200 (rpm)
